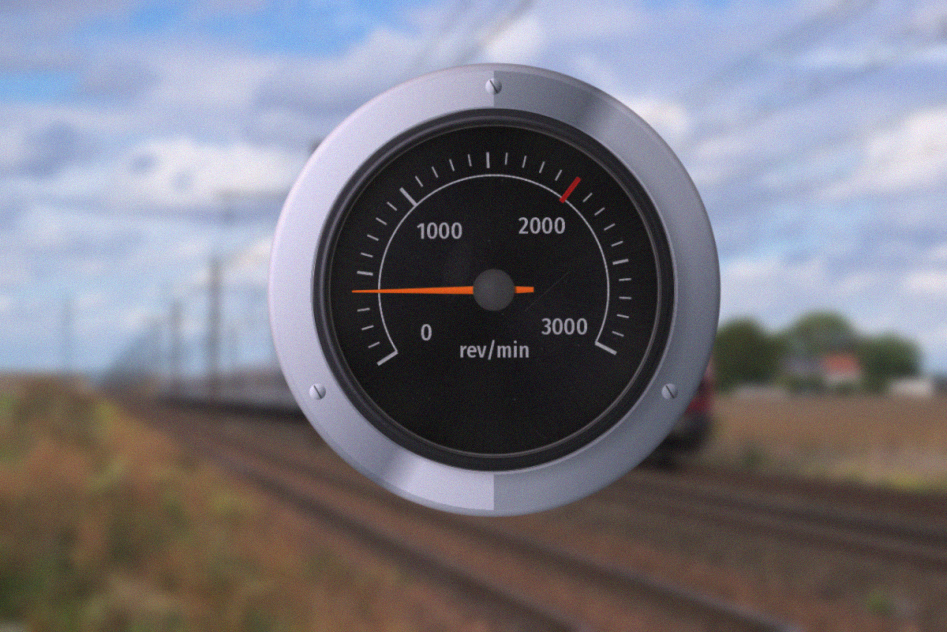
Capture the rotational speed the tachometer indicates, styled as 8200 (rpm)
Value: 400 (rpm)
